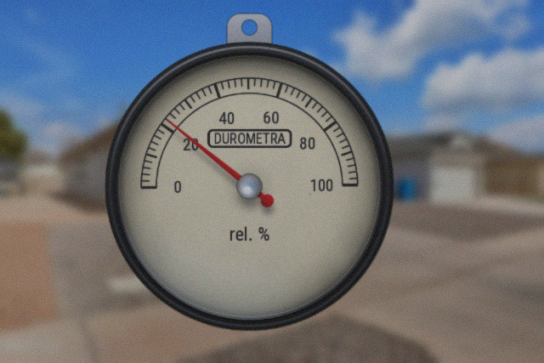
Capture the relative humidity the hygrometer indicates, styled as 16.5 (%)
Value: 22 (%)
